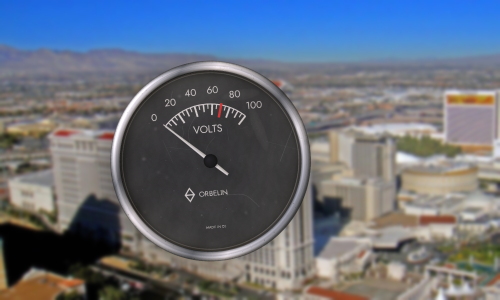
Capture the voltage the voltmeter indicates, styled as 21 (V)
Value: 0 (V)
